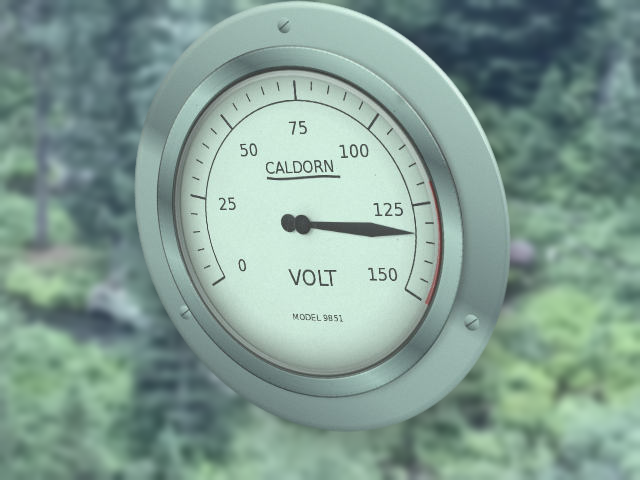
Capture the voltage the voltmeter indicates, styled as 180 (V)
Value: 132.5 (V)
